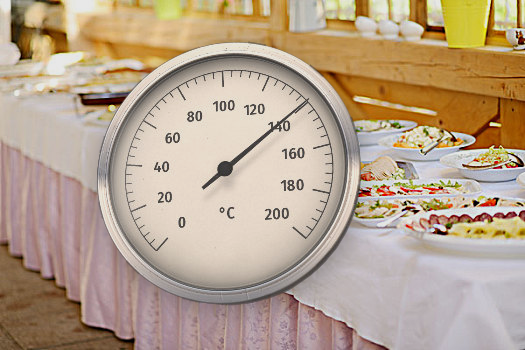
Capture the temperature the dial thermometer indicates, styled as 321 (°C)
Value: 140 (°C)
